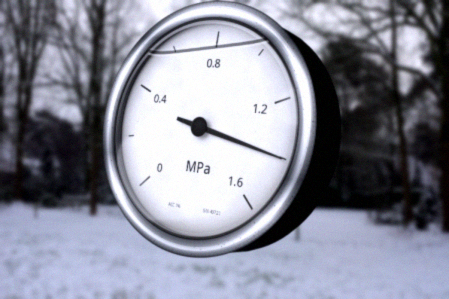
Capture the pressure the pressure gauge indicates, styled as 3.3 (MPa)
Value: 1.4 (MPa)
